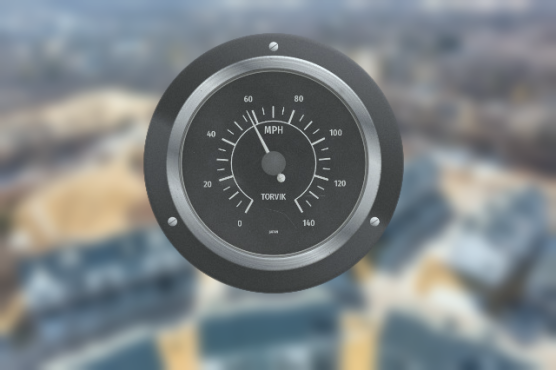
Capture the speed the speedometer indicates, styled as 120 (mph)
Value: 57.5 (mph)
